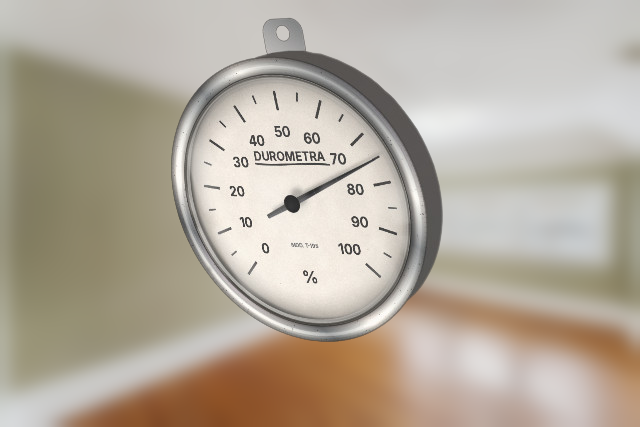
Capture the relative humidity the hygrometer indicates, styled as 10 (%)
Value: 75 (%)
